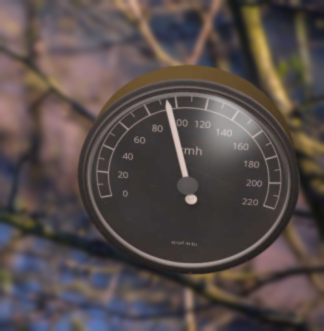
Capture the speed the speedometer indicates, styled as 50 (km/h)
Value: 95 (km/h)
